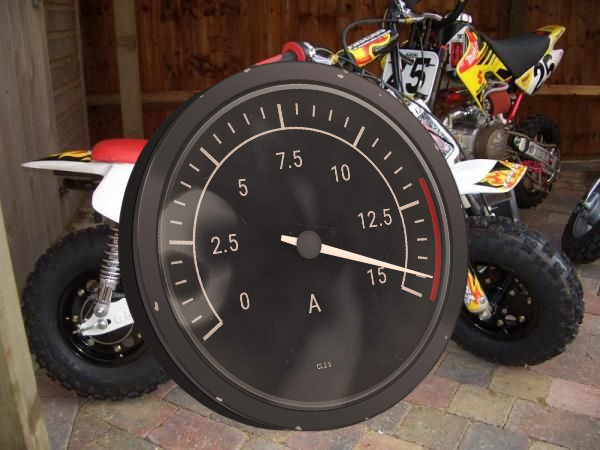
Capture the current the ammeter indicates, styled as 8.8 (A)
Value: 14.5 (A)
